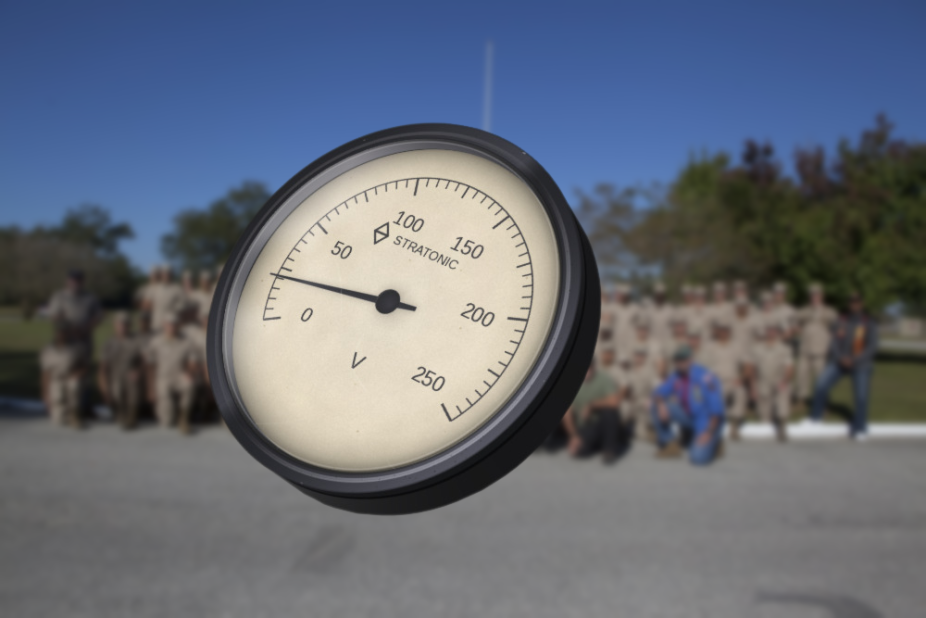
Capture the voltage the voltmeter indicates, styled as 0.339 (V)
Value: 20 (V)
